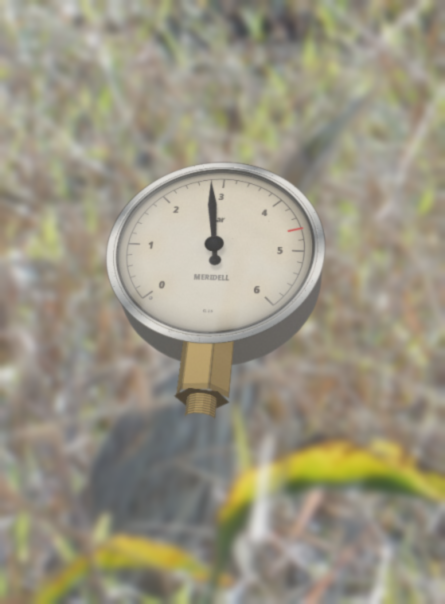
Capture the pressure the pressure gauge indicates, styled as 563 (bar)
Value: 2.8 (bar)
